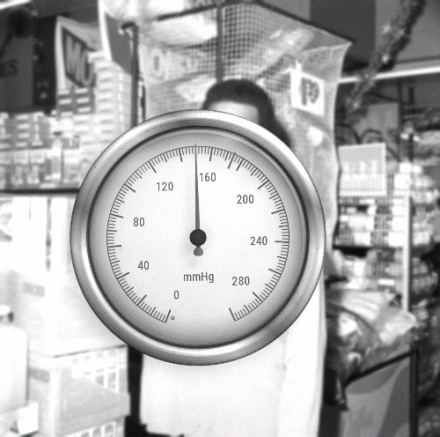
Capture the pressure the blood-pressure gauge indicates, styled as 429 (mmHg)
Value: 150 (mmHg)
